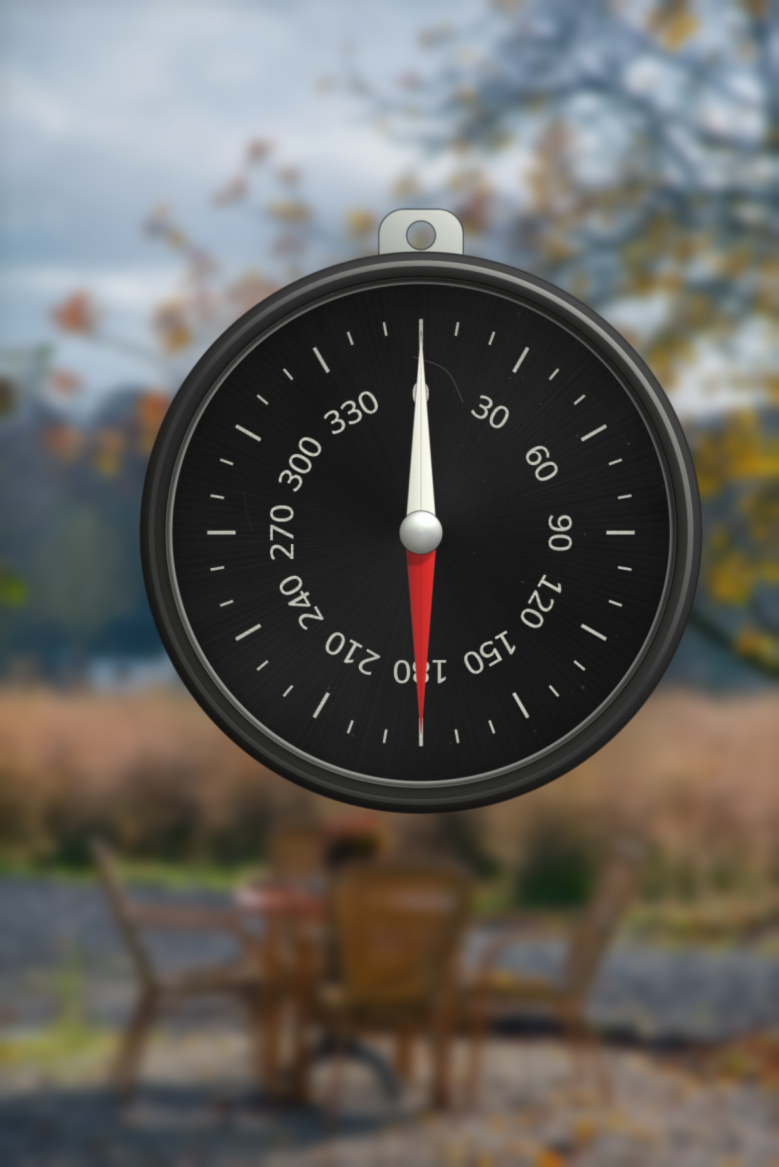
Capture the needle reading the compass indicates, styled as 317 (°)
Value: 180 (°)
